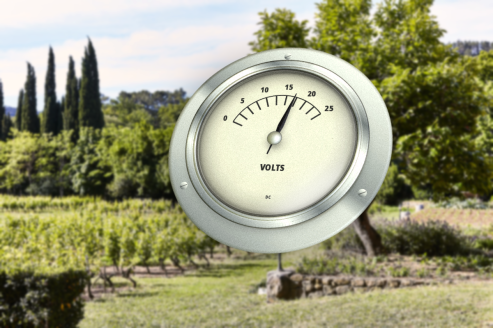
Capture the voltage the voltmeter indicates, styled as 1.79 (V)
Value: 17.5 (V)
